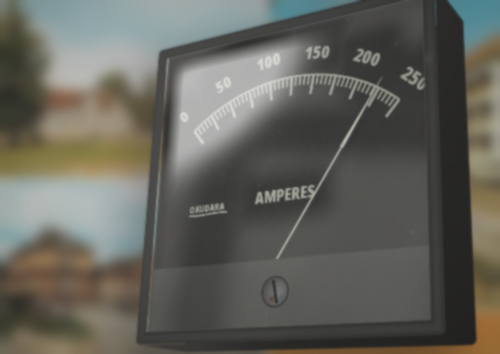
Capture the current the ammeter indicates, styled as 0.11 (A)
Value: 225 (A)
